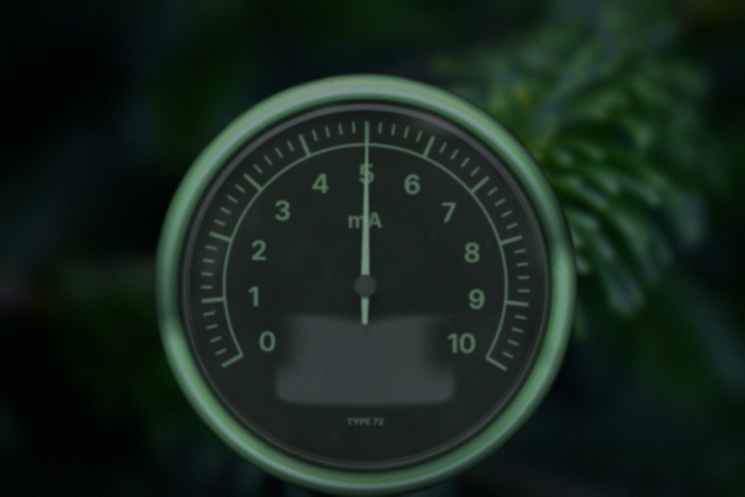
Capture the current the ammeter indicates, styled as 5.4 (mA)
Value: 5 (mA)
